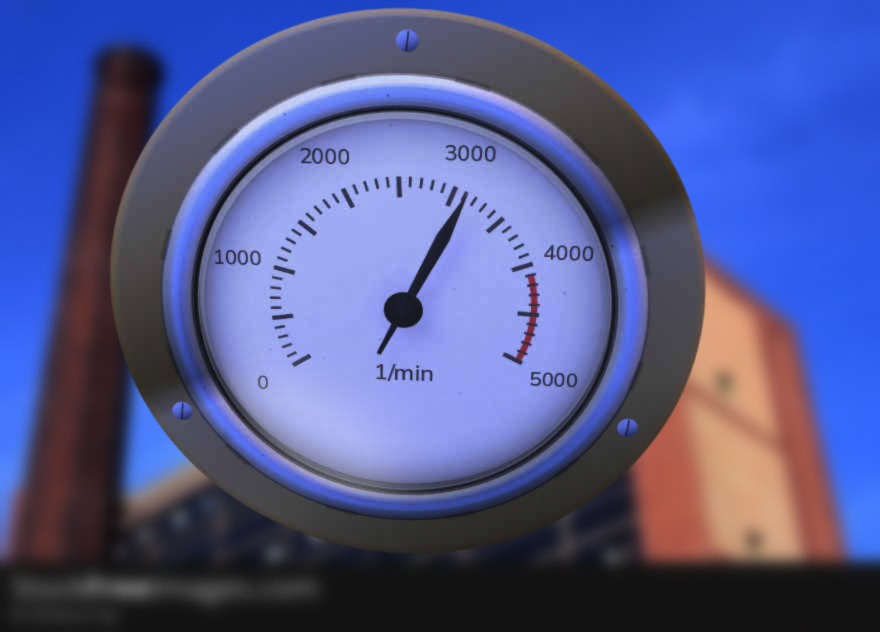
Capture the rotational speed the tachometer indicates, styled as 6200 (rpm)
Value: 3100 (rpm)
